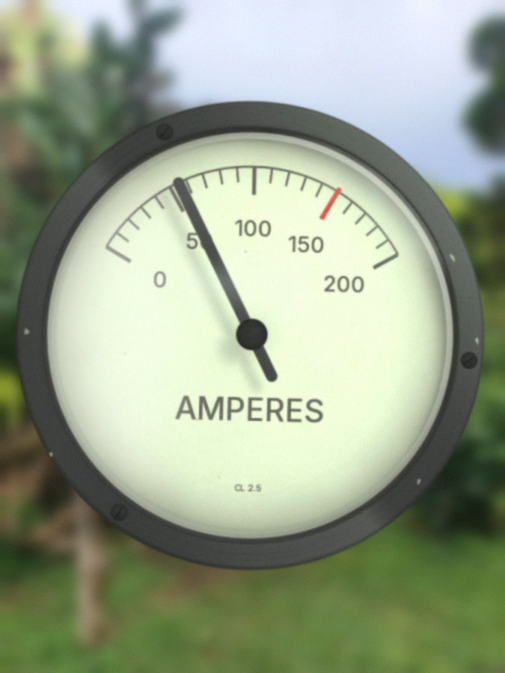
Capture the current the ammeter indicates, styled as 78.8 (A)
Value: 55 (A)
